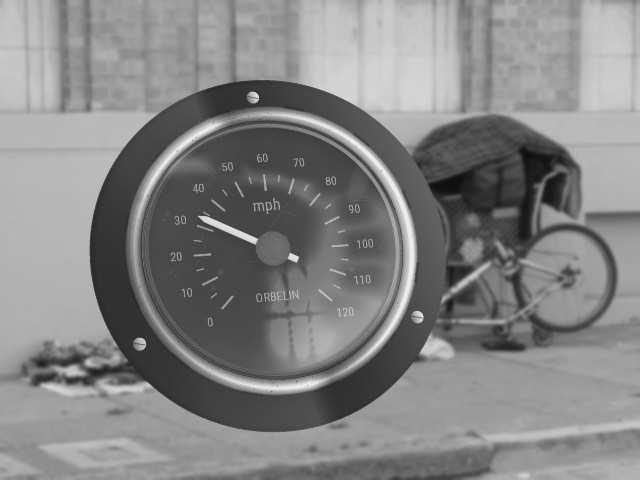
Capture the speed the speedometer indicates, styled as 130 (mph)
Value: 32.5 (mph)
